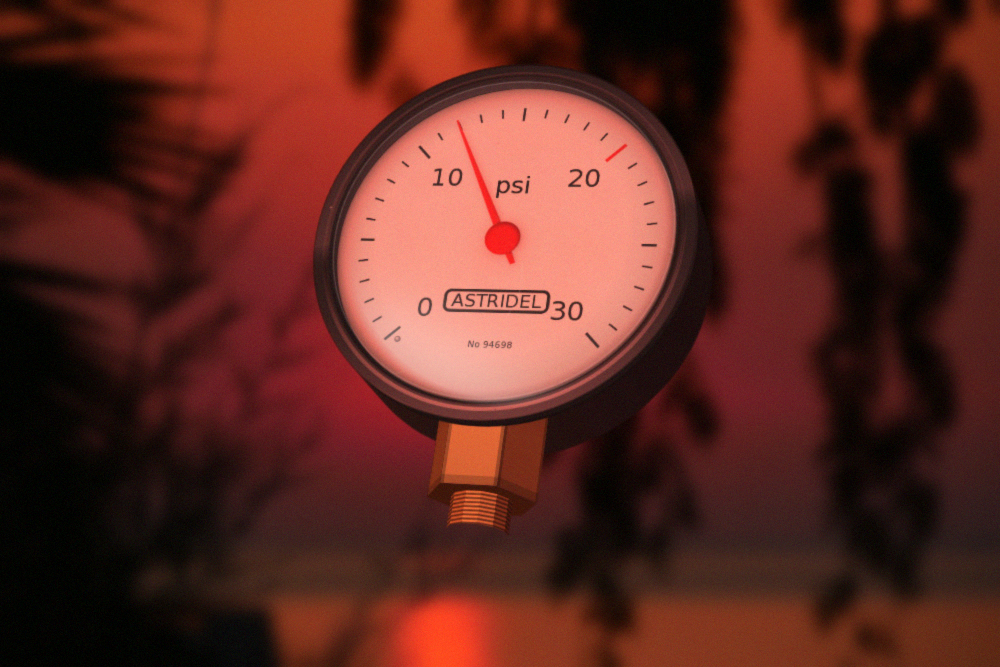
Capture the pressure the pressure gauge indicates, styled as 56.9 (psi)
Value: 12 (psi)
